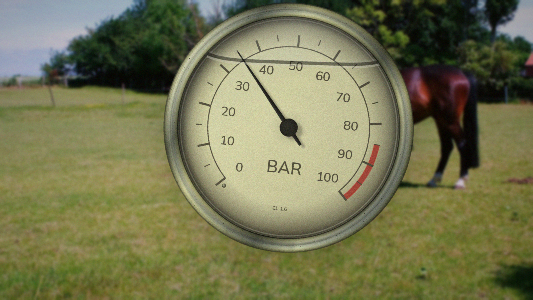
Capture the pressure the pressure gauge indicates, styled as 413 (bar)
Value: 35 (bar)
